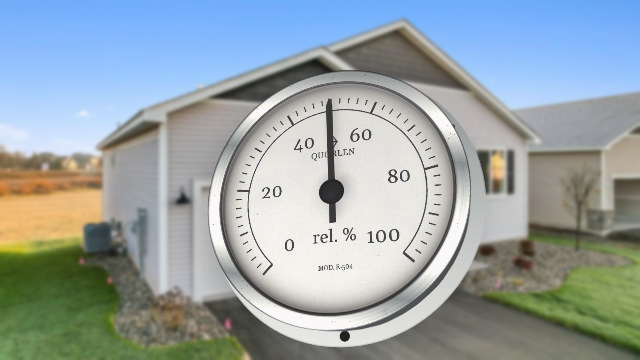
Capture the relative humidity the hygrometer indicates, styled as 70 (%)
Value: 50 (%)
